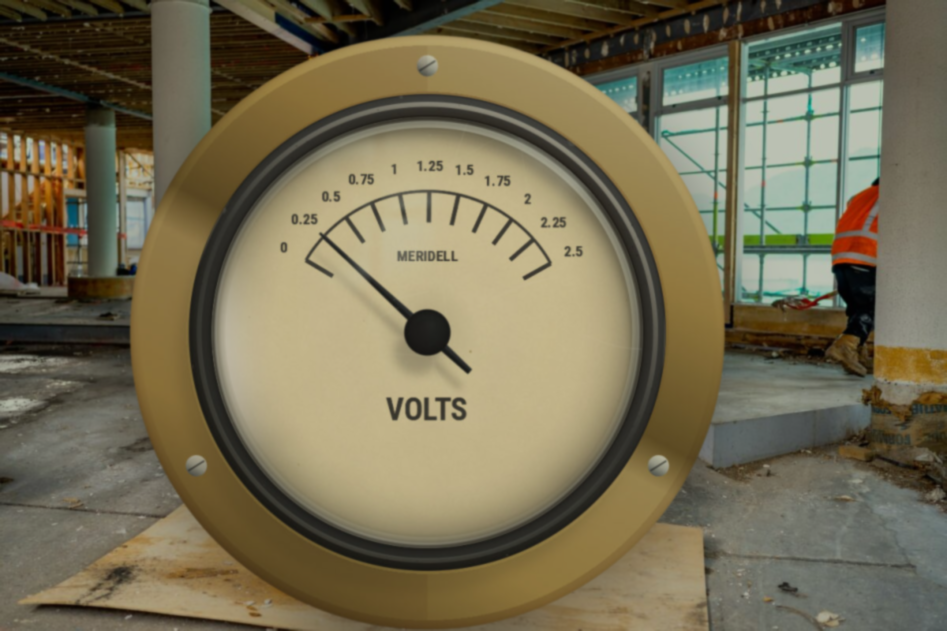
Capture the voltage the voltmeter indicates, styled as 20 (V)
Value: 0.25 (V)
